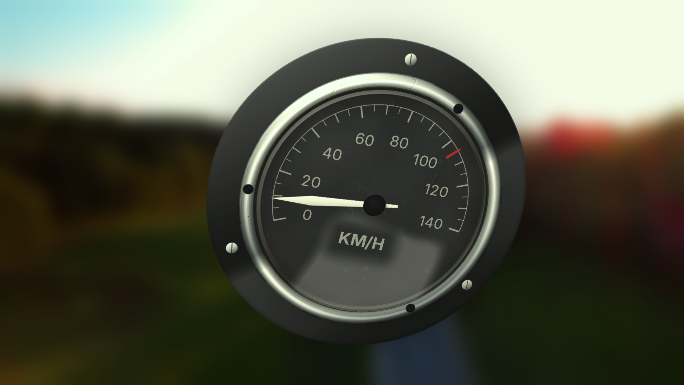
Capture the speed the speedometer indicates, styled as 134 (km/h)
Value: 10 (km/h)
